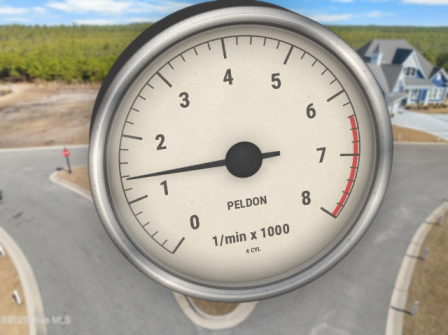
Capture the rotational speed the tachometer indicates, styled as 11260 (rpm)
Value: 1400 (rpm)
